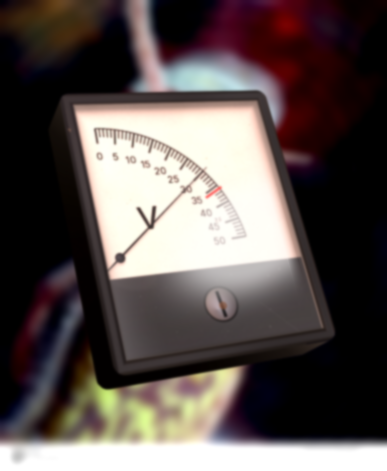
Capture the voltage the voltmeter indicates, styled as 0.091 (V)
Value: 30 (V)
